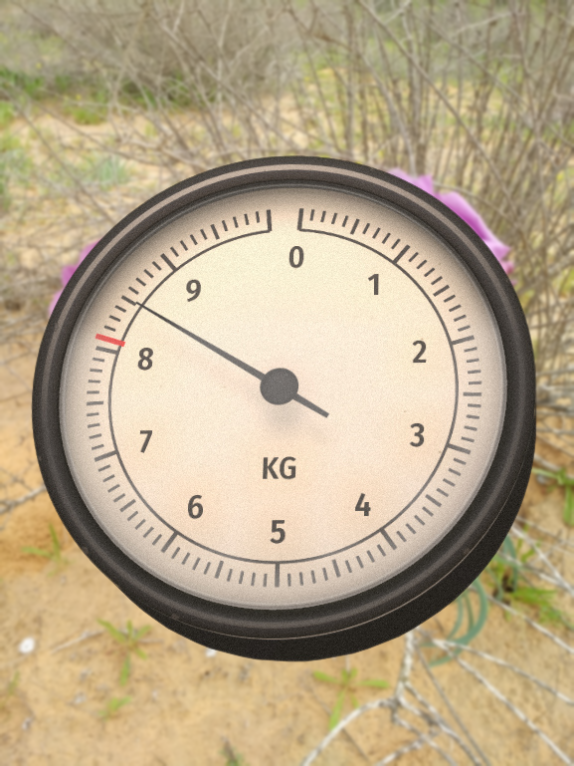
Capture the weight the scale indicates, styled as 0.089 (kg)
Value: 8.5 (kg)
